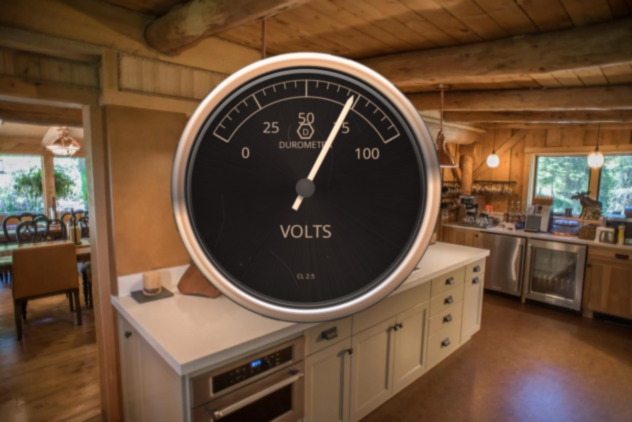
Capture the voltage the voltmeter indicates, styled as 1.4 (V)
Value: 72.5 (V)
